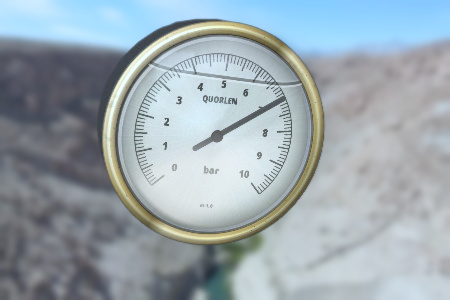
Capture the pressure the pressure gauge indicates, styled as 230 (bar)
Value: 7 (bar)
